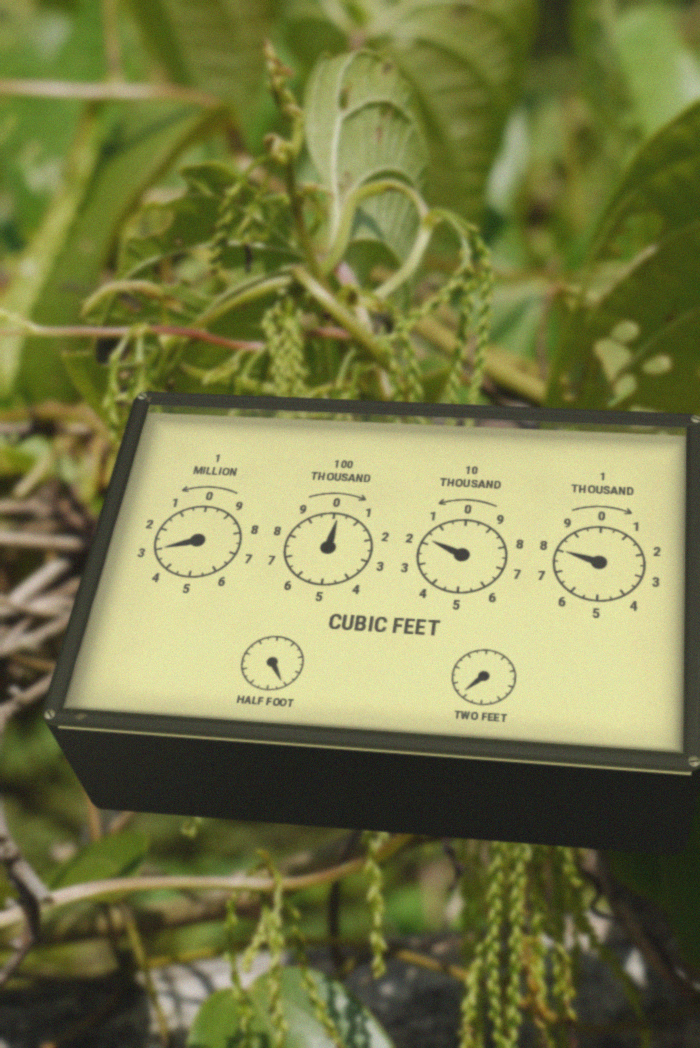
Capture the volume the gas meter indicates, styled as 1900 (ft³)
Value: 301800 (ft³)
